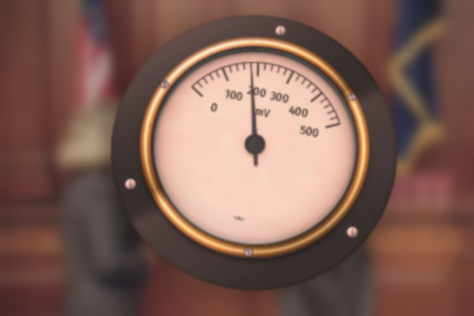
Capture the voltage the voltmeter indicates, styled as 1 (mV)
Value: 180 (mV)
